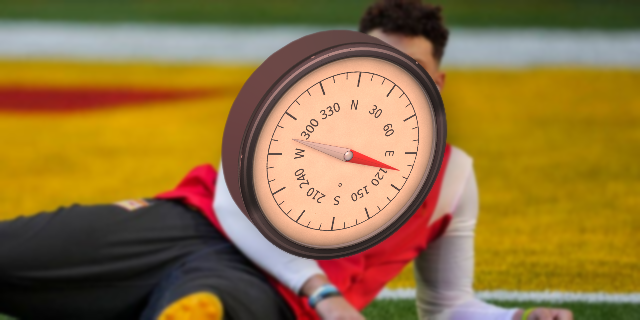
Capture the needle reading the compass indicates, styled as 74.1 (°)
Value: 105 (°)
